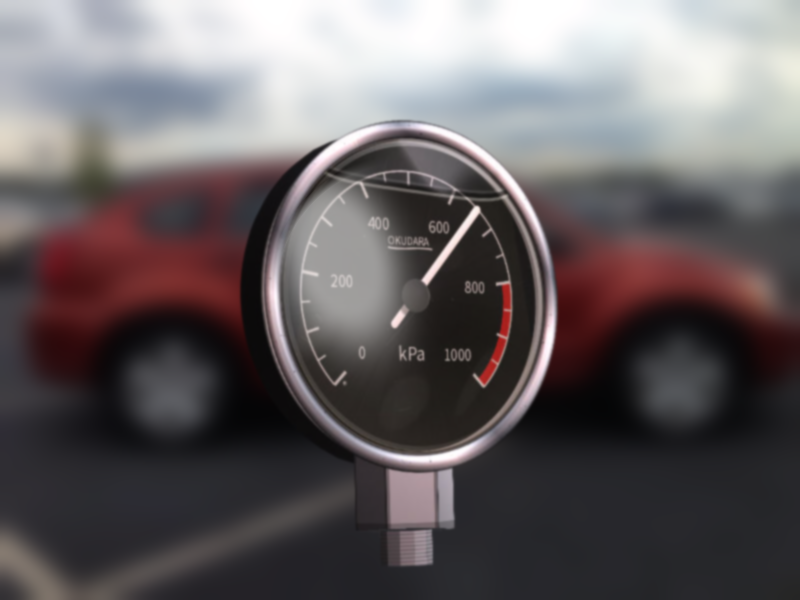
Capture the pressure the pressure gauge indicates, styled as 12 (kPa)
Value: 650 (kPa)
